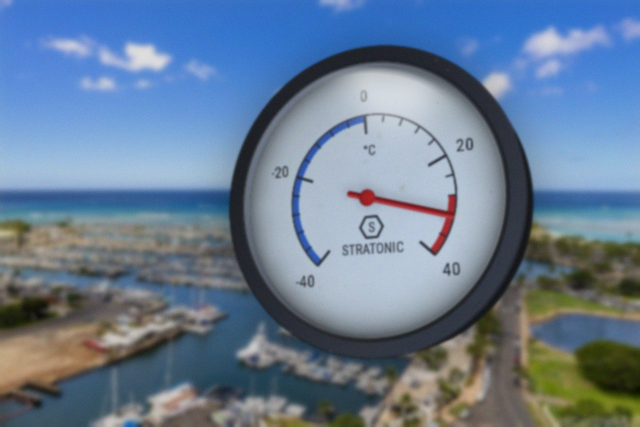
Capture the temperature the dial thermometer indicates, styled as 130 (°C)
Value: 32 (°C)
